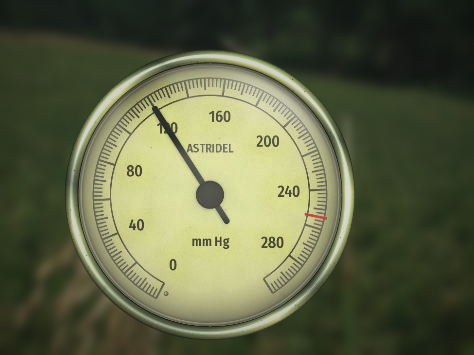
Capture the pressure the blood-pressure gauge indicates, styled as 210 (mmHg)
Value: 120 (mmHg)
